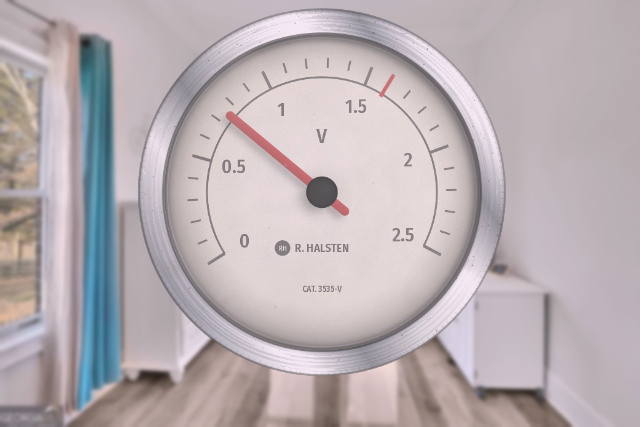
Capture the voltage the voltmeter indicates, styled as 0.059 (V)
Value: 0.75 (V)
